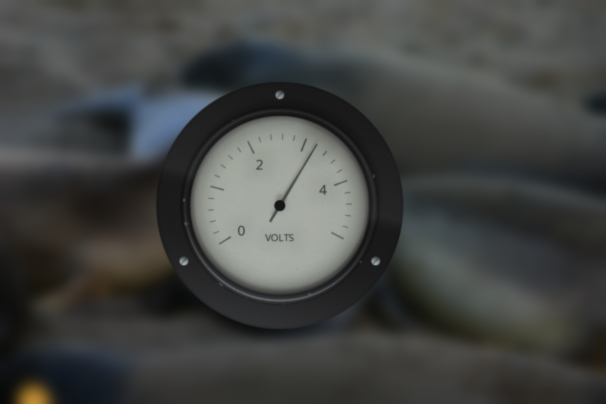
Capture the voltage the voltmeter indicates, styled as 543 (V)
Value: 3.2 (V)
